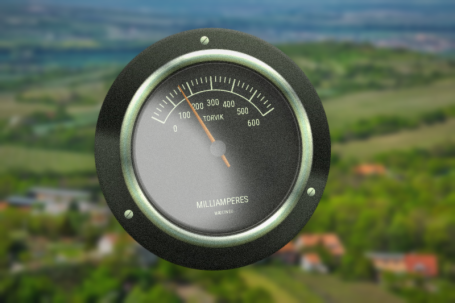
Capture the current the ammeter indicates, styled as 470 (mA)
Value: 160 (mA)
